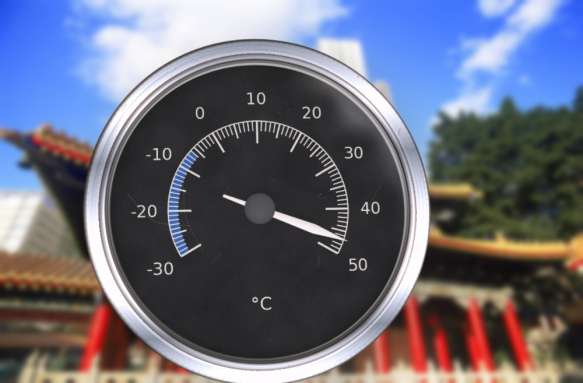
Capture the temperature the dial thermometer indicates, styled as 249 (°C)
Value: 47 (°C)
